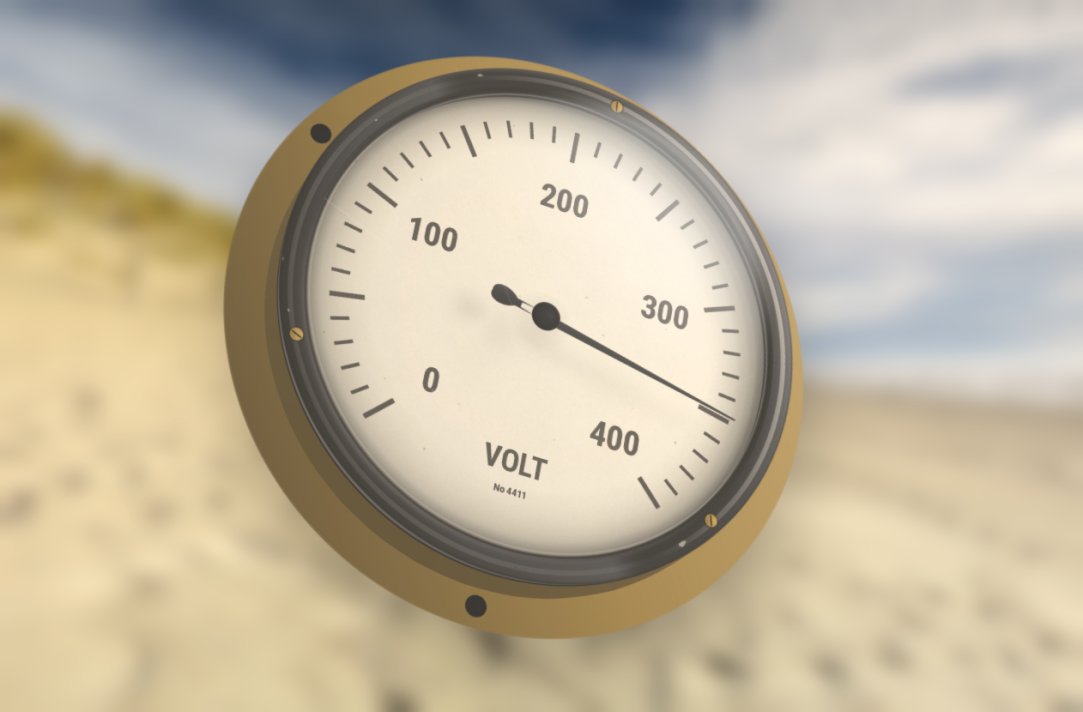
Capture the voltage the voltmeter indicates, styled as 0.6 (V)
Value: 350 (V)
